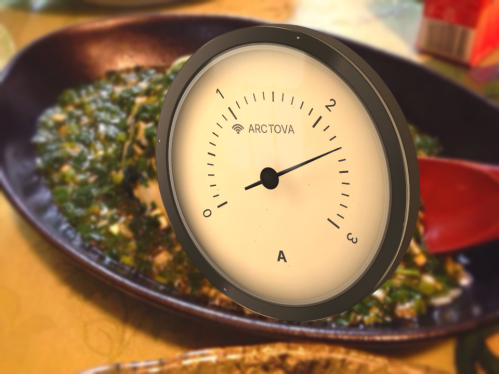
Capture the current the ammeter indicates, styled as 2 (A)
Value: 2.3 (A)
